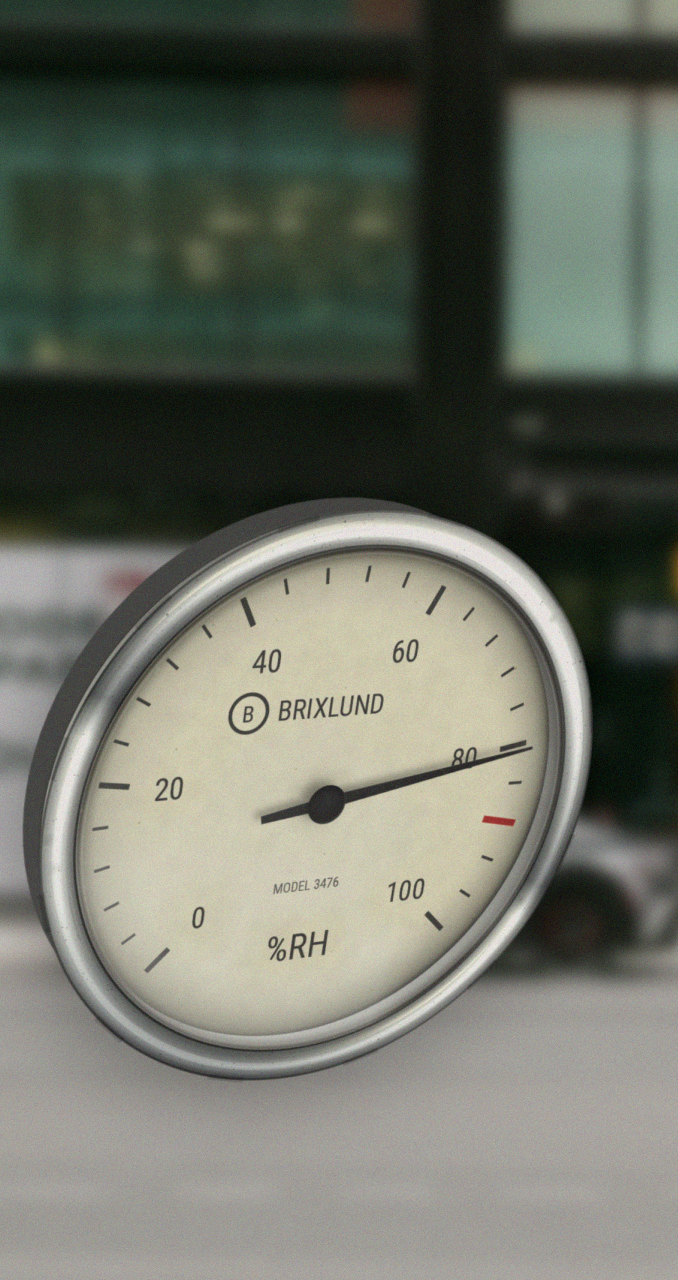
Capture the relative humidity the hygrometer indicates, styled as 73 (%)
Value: 80 (%)
